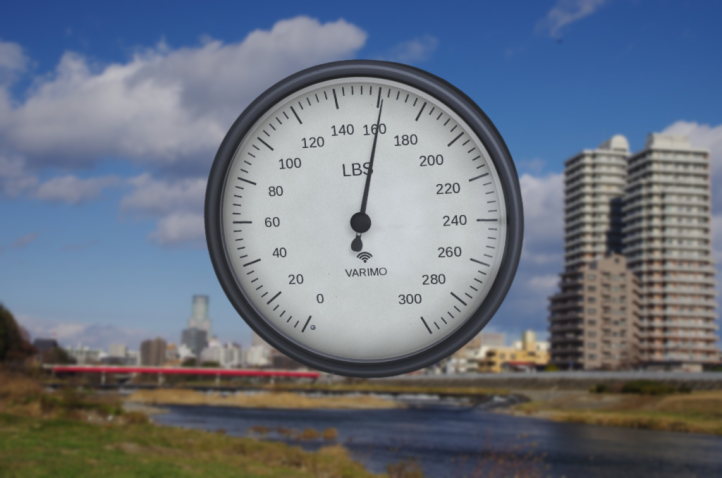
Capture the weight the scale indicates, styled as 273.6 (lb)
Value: 162 (lb)
